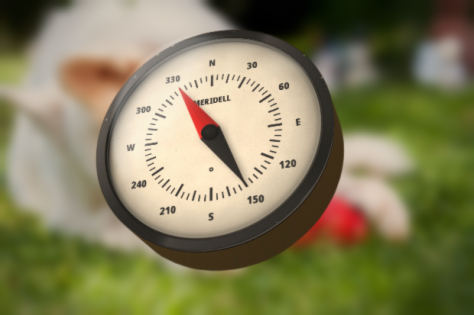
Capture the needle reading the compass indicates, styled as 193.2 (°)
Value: 330 (°)
